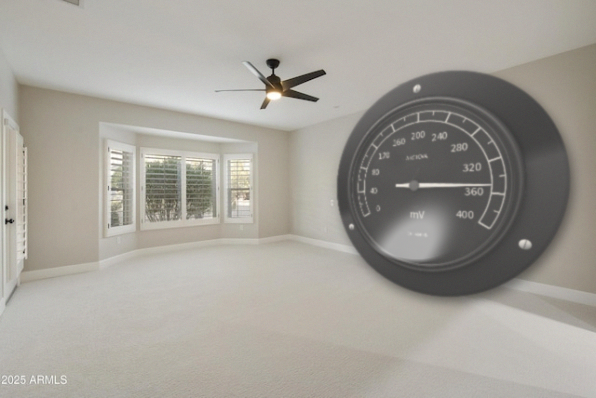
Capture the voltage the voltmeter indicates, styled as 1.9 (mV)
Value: 350 (mV)
